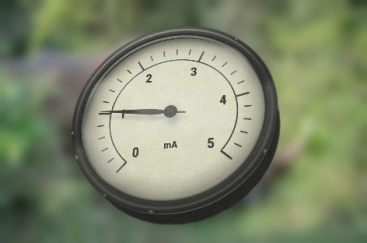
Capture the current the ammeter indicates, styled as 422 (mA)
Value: 1 (mA)
